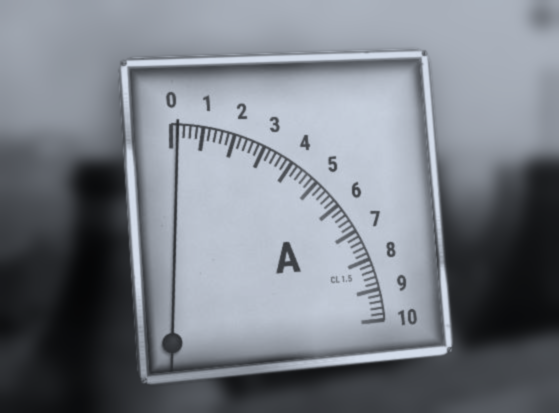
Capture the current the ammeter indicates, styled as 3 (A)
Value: 0.2 (A)
